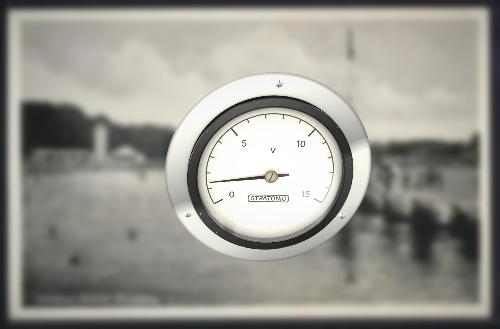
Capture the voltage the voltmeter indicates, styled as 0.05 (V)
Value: 1.5 (V)
